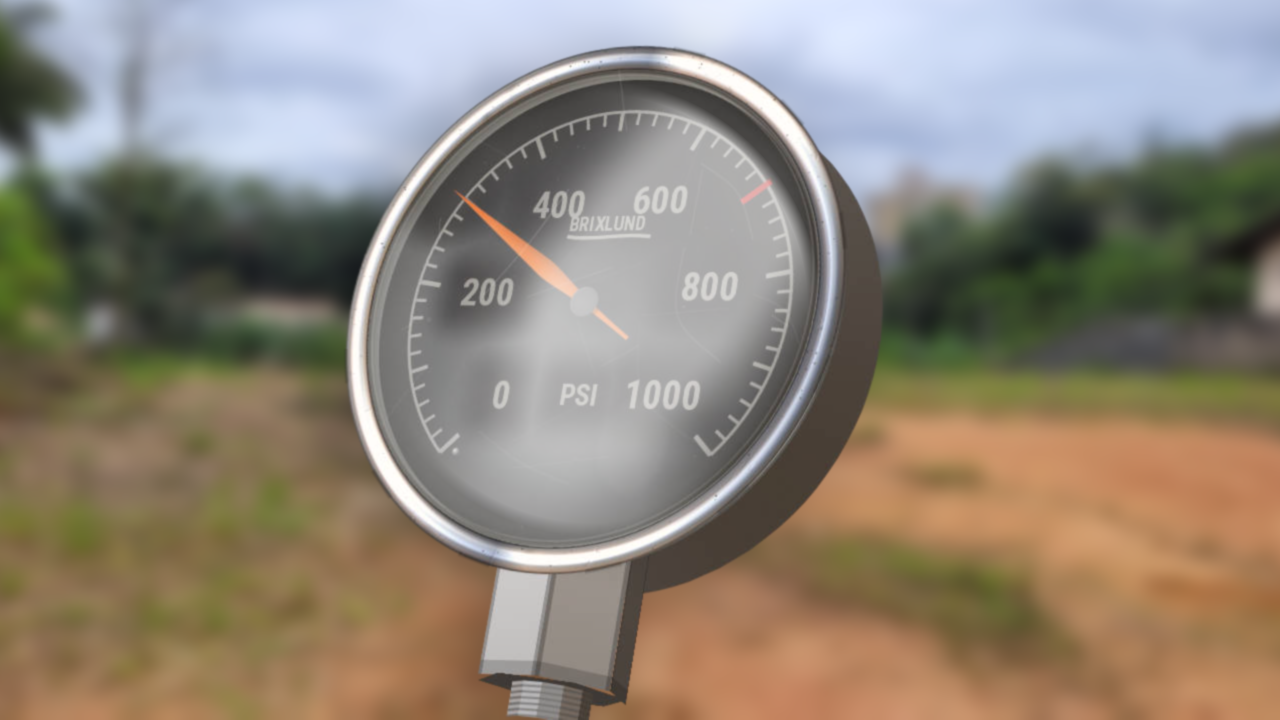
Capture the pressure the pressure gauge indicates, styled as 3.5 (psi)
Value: 300 (psi)
